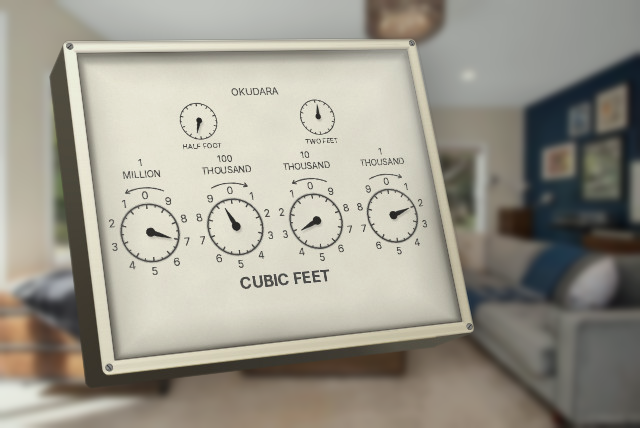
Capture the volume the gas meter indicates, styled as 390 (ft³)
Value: 693200 (ft³)
